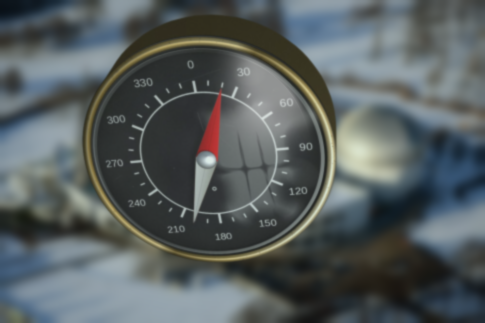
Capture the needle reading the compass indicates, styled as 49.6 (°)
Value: 20 (°)
